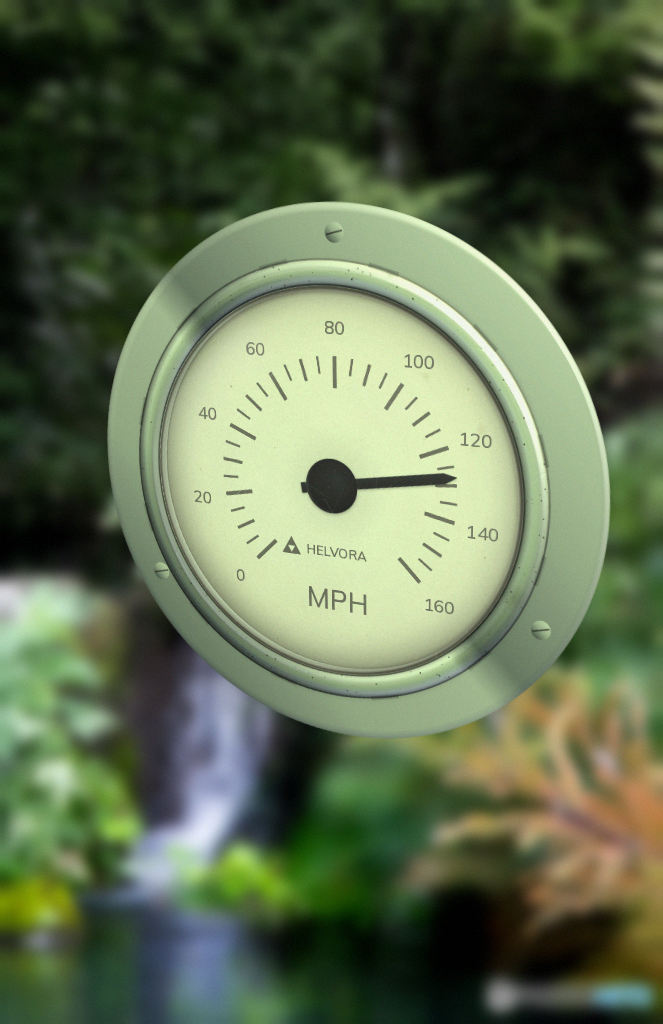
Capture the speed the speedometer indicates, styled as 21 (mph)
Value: 127.5 (mph)
